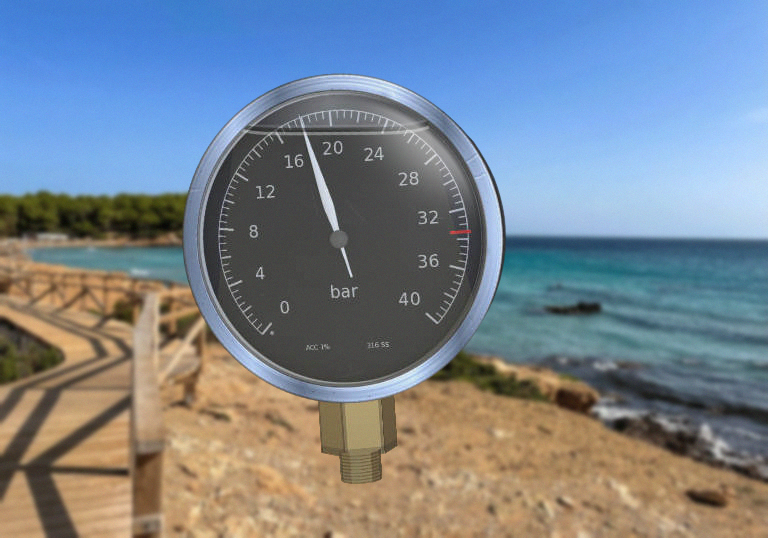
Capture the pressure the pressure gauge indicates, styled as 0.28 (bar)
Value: 18 (bar)
